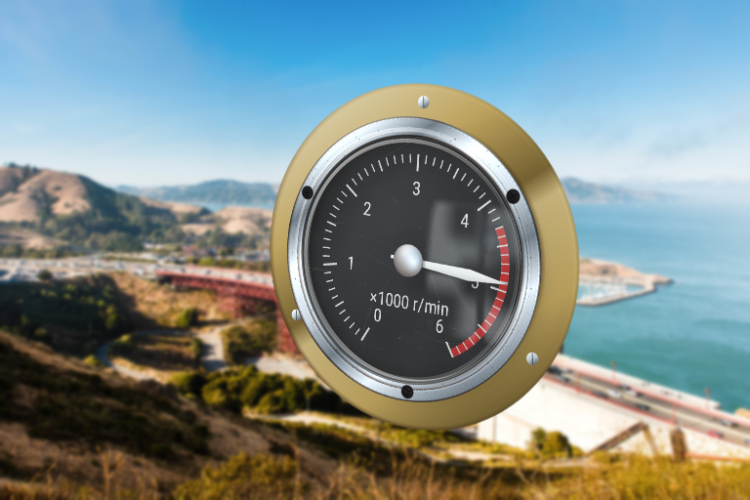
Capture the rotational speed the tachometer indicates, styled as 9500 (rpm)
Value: 4900 (rpm)
